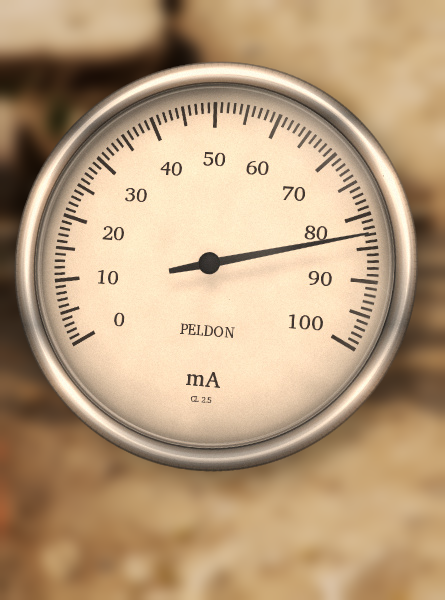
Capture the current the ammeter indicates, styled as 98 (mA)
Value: 83 (mA)
